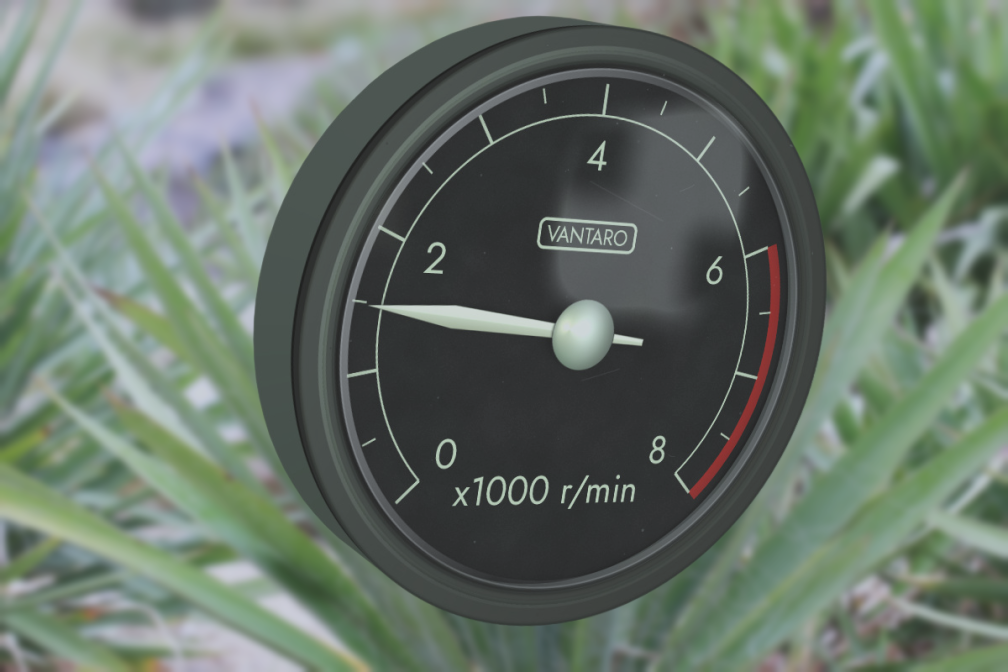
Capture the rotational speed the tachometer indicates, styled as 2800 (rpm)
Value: 1500 (rpm)
